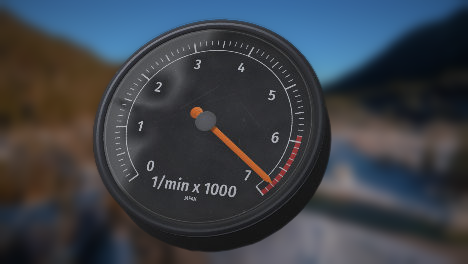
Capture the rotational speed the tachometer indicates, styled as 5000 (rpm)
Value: 6800 (rpm)
